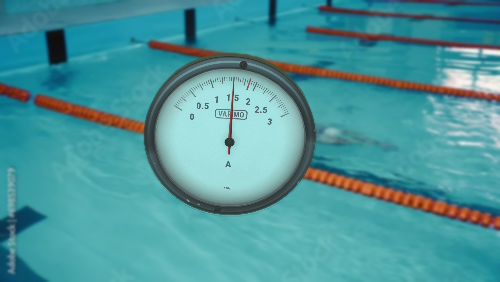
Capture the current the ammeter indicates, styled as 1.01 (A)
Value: 1.5 (A)
